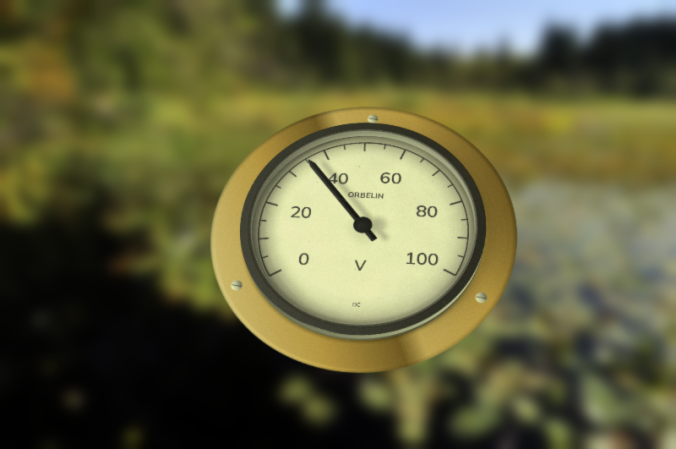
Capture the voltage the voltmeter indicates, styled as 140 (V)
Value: 35 (V)
